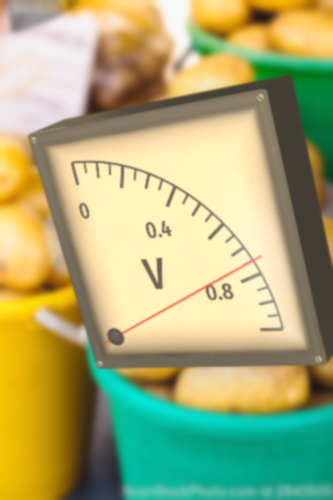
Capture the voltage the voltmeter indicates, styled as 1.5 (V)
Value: 0.75 (V)
